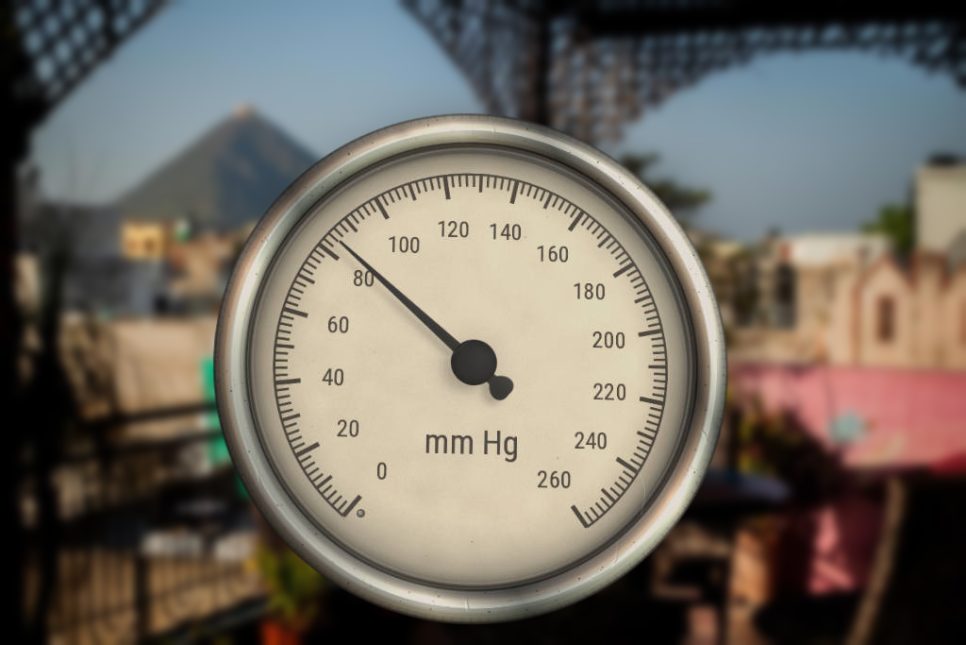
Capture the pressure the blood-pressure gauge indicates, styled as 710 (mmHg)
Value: 84 (mmHg)
